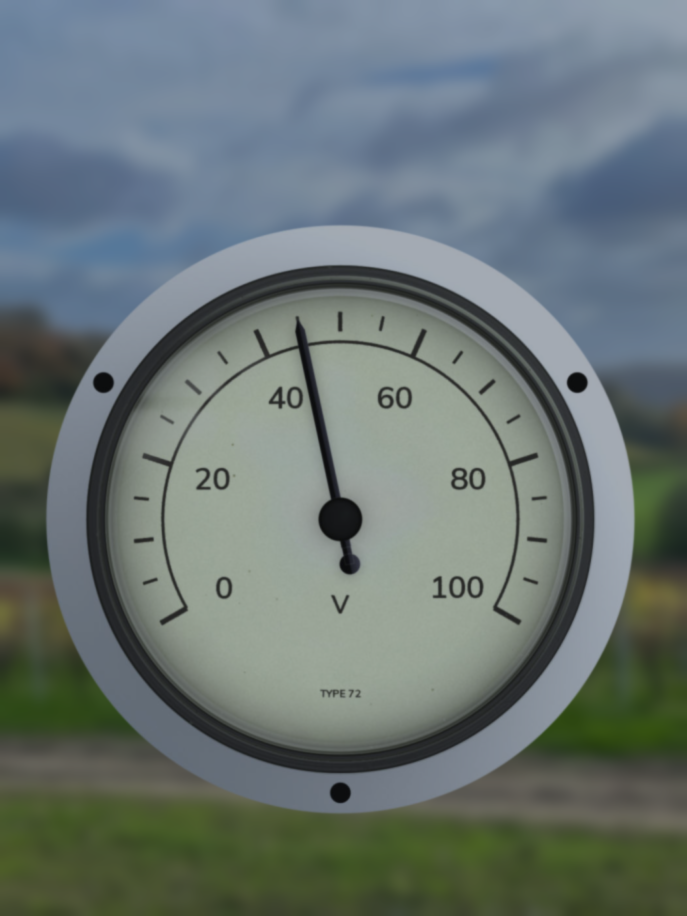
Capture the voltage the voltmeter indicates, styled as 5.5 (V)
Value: 45 (V)
